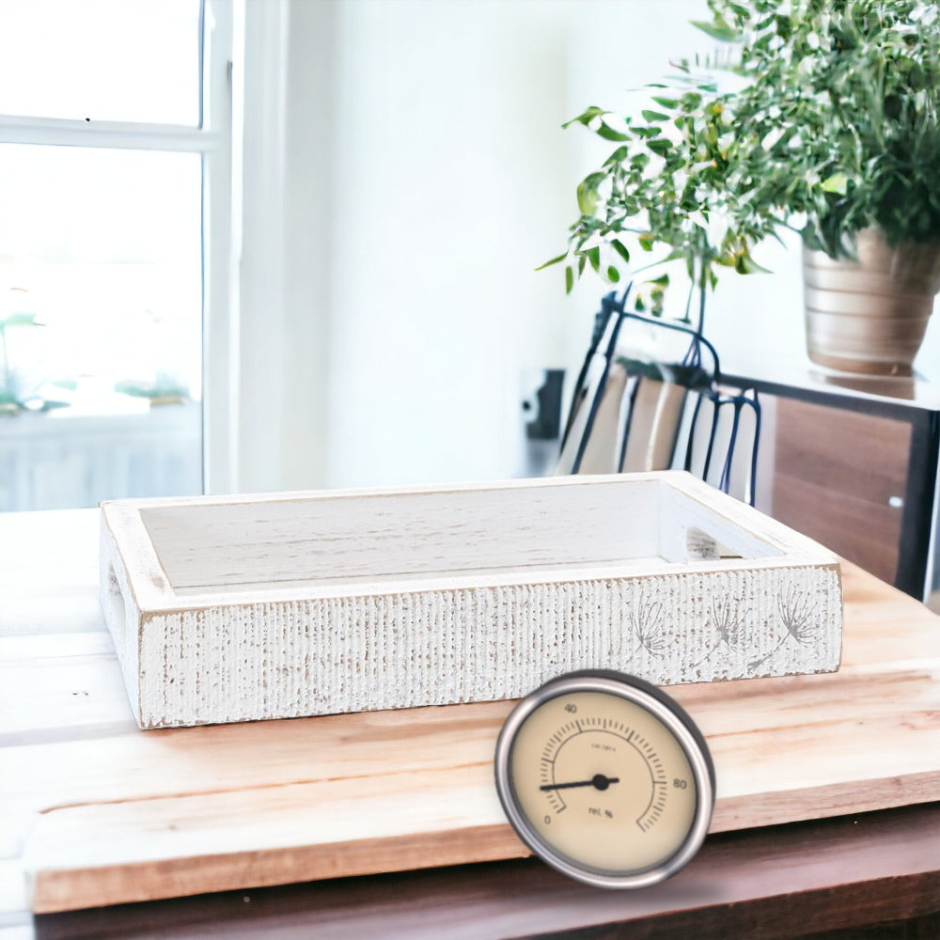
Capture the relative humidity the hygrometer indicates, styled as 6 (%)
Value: 10 (%)
